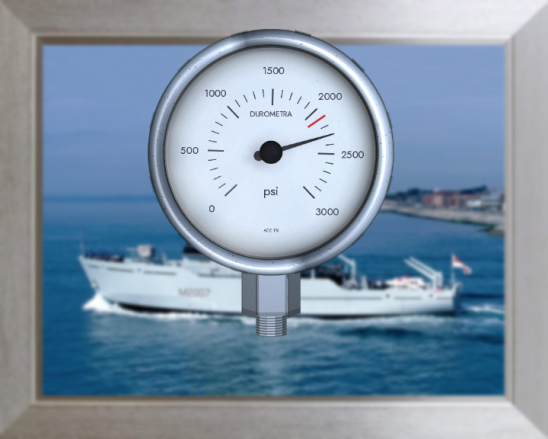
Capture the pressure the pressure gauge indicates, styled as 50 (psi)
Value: 2300 (psi)
